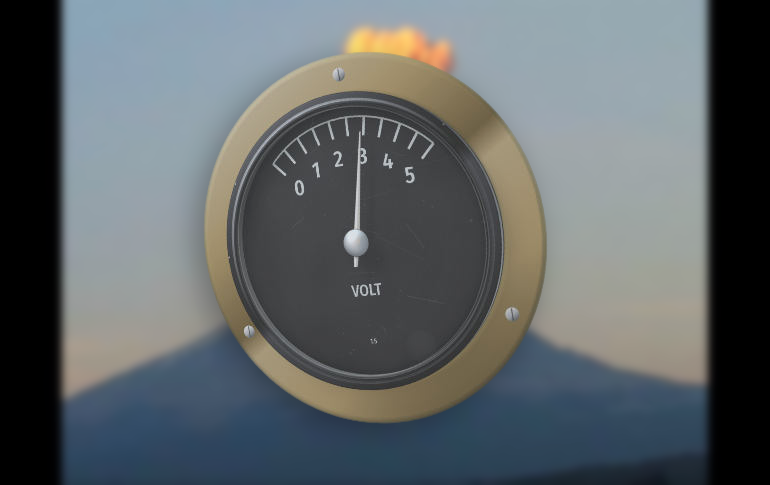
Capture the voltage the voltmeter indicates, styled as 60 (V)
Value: 3 (V)
